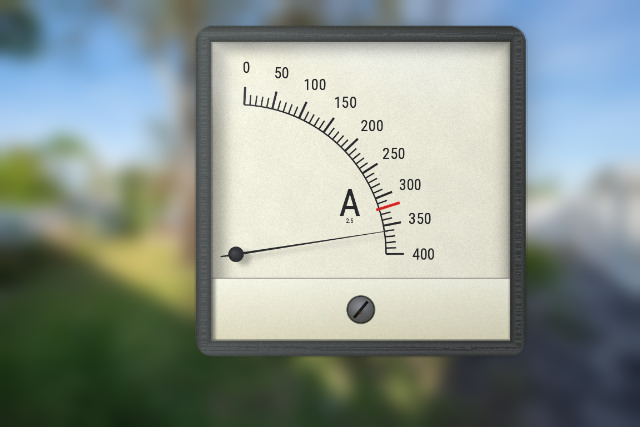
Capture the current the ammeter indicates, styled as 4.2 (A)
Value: 360 (A)
